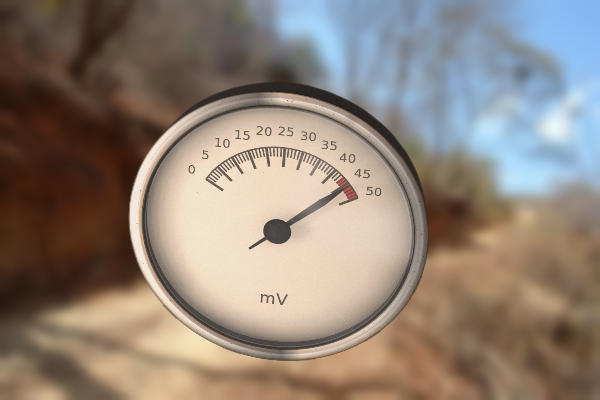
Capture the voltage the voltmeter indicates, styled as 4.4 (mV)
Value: 45 (mV)
